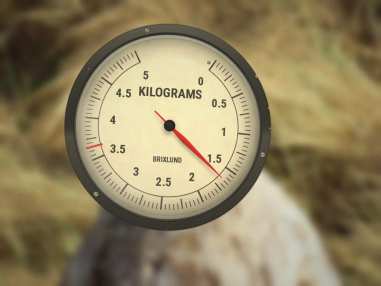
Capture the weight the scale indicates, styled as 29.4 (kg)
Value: 1.65 (kg)
